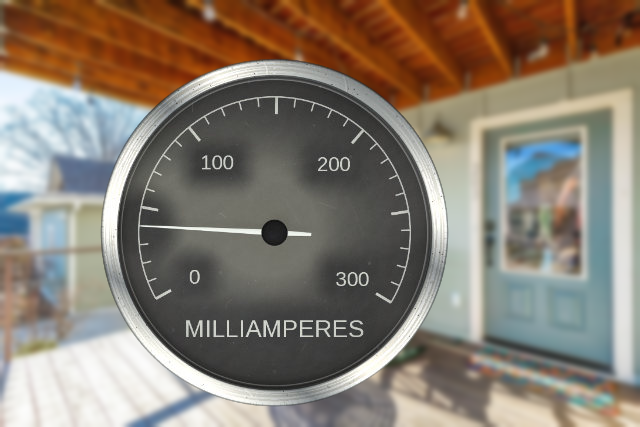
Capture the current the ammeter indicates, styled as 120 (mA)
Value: 40 (mA)
